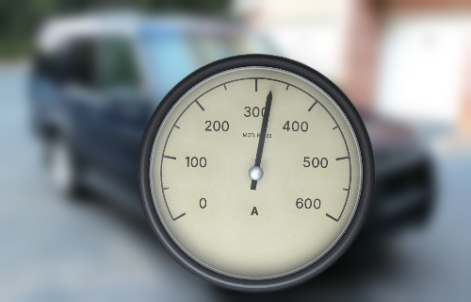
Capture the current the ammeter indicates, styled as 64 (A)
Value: 325 (A)
